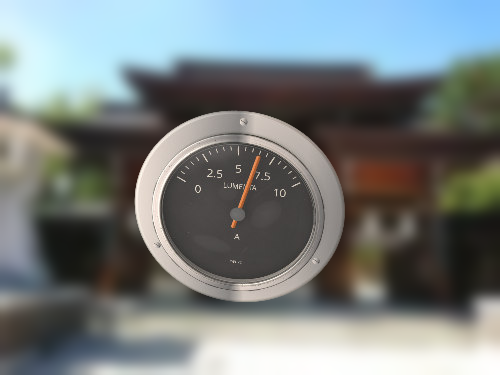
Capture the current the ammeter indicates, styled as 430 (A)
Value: 6.5 (A)
